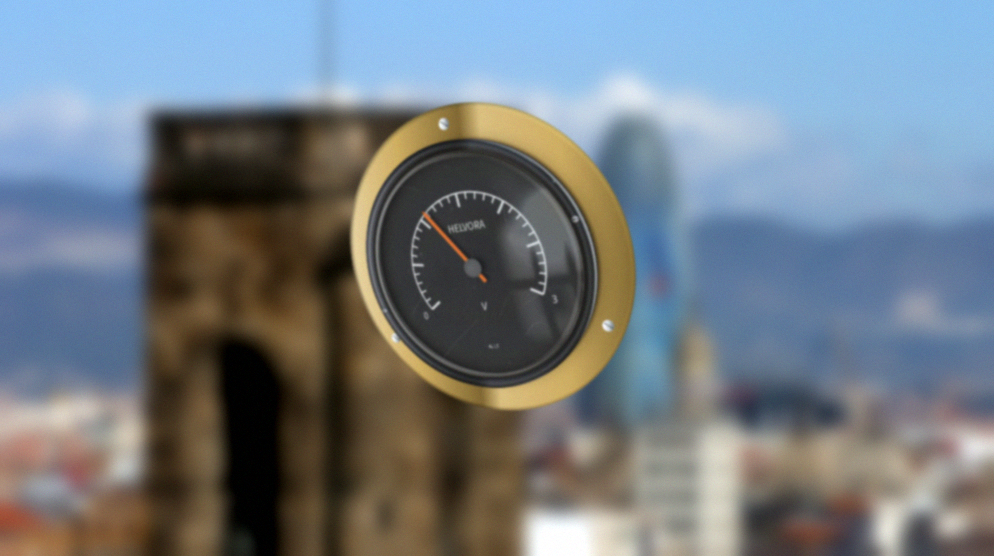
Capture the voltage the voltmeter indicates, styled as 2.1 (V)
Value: 1.1 (V)
